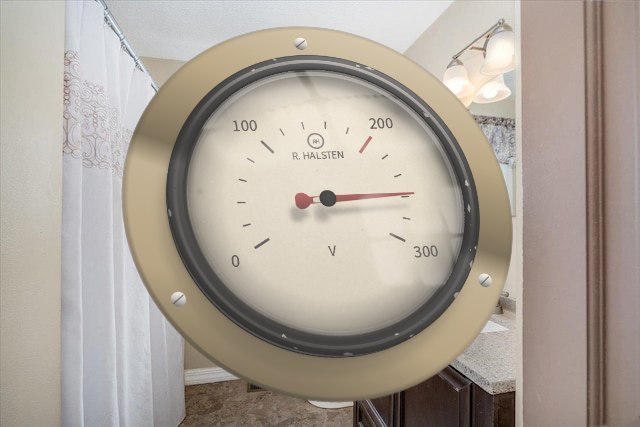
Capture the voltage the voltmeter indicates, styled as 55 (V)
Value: 260 (V)
